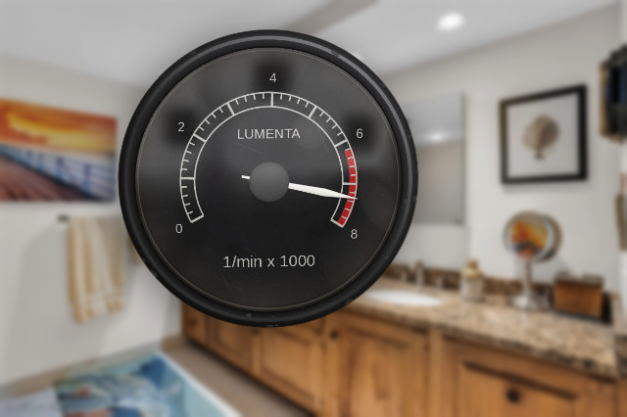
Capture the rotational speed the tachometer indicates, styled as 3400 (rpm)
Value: 7300 (rpm)
